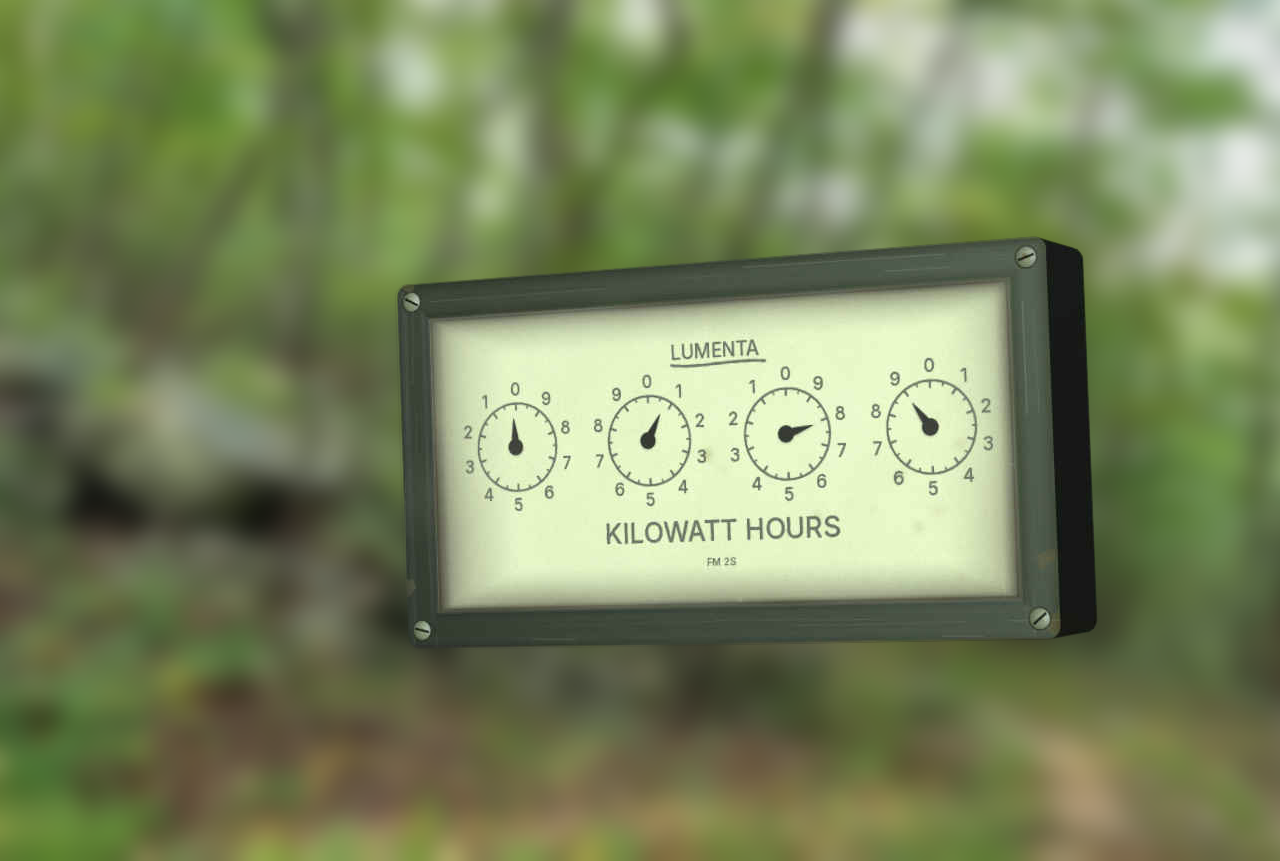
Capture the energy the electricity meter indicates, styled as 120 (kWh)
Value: 79 (kWh)
